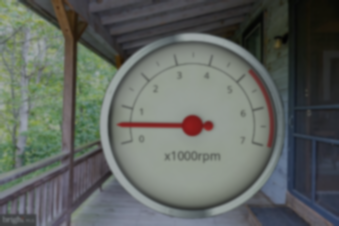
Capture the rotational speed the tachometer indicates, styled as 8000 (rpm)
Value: 500 (rpm)
